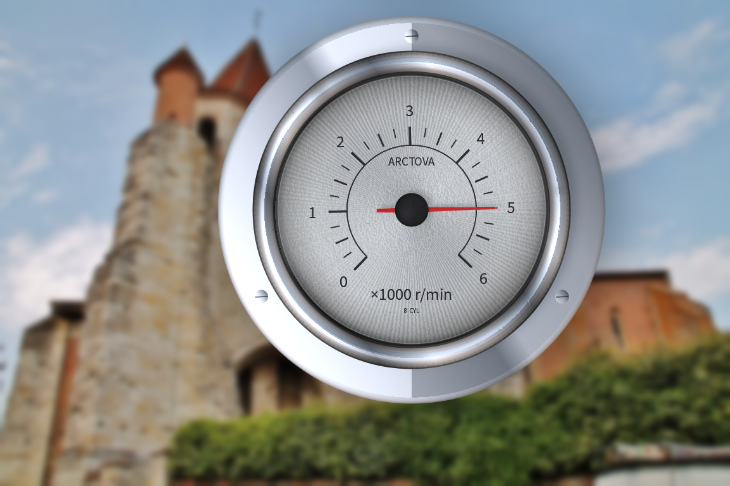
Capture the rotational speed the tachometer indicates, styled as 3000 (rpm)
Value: 5000 (rpm)
